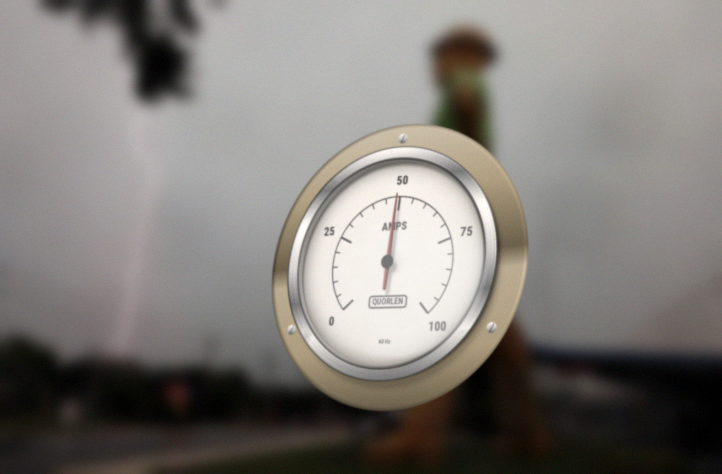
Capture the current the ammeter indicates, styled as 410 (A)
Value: 50 (A)
